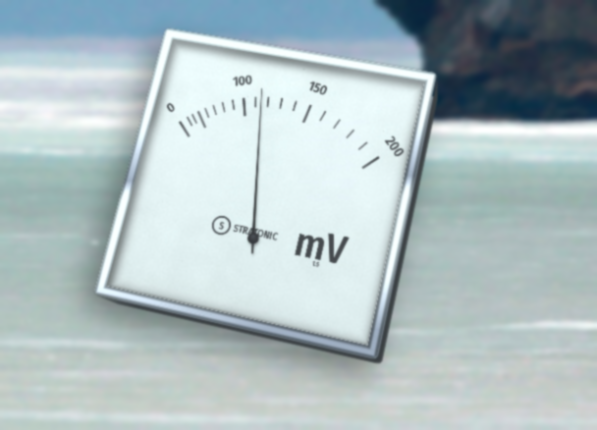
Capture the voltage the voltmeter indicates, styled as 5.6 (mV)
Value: 115 (mV)
